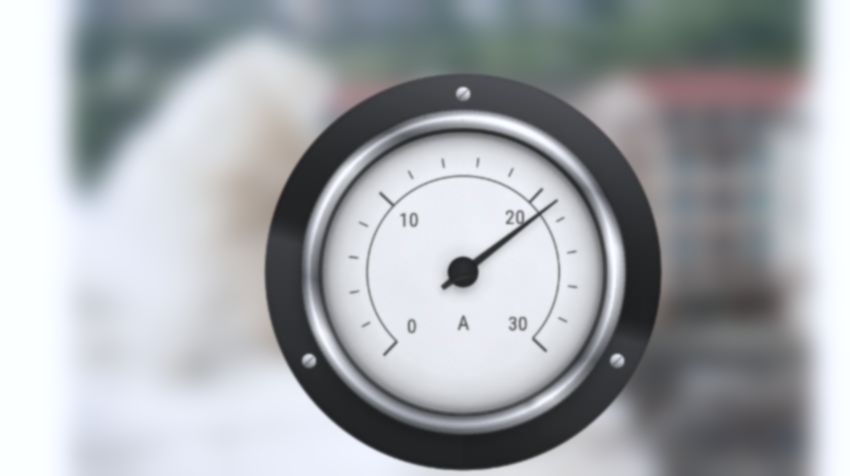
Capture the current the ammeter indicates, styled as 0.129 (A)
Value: 21 (A)
